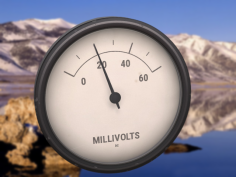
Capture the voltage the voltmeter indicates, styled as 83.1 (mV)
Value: 20 (mV)
